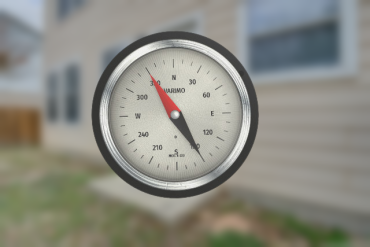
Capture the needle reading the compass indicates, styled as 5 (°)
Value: 330 (°)
